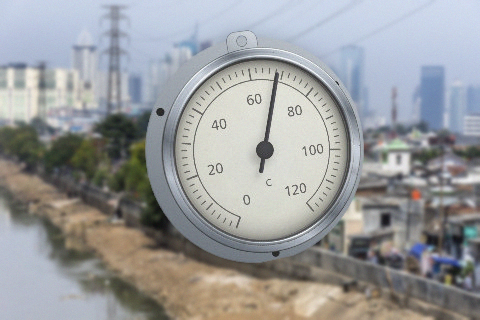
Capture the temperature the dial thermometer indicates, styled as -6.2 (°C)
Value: 68 (°C)
